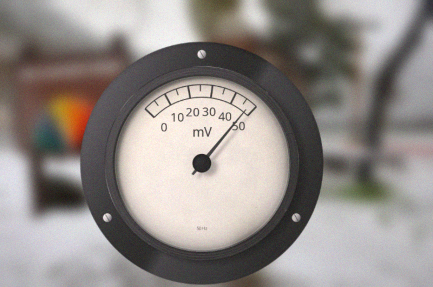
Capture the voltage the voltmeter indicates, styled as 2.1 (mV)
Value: 47.5 (mV)
